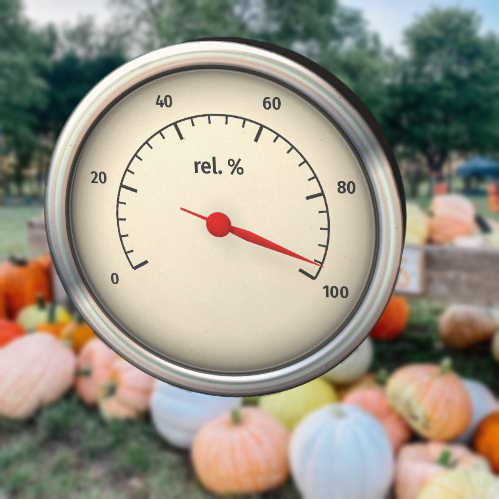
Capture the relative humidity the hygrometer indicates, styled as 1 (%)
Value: 96 (%)
